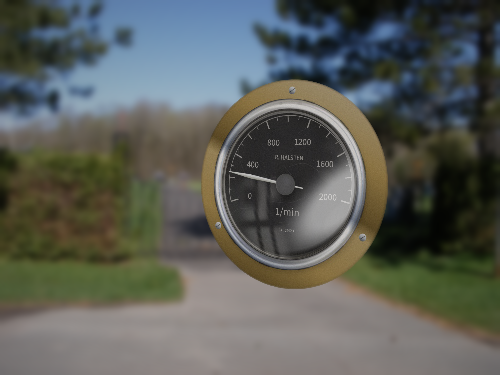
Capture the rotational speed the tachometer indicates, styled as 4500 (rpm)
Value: 250 (rpm)
